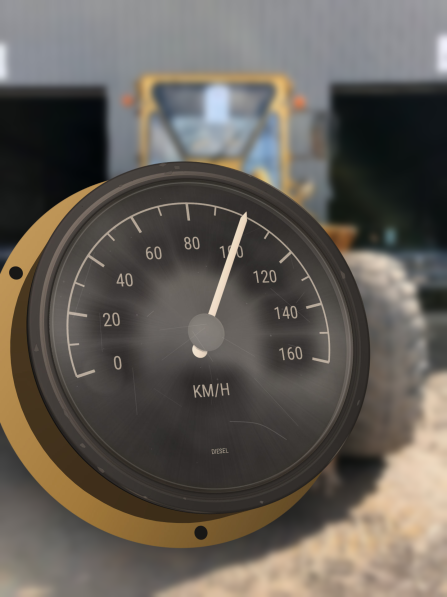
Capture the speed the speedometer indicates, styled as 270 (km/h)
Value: 100 (km/h)
